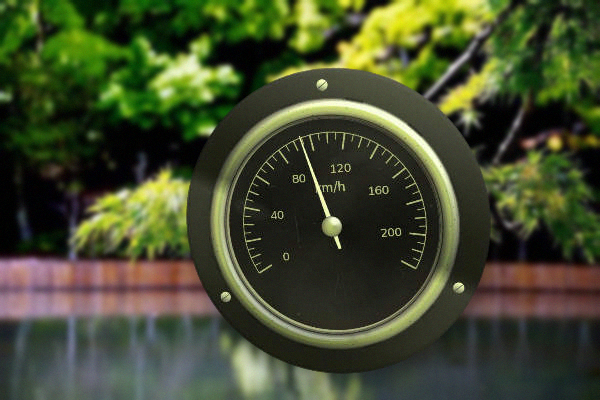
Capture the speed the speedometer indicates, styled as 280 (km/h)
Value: 95 (km/h)
